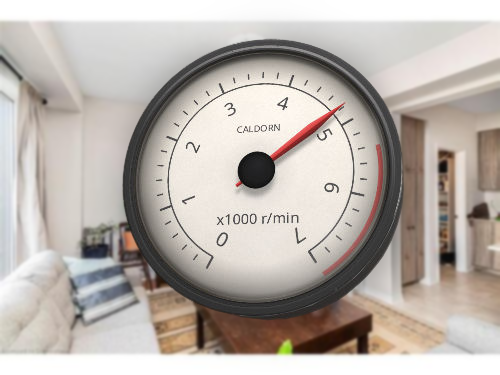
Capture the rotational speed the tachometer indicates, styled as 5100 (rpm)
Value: 4800 (rpm)
